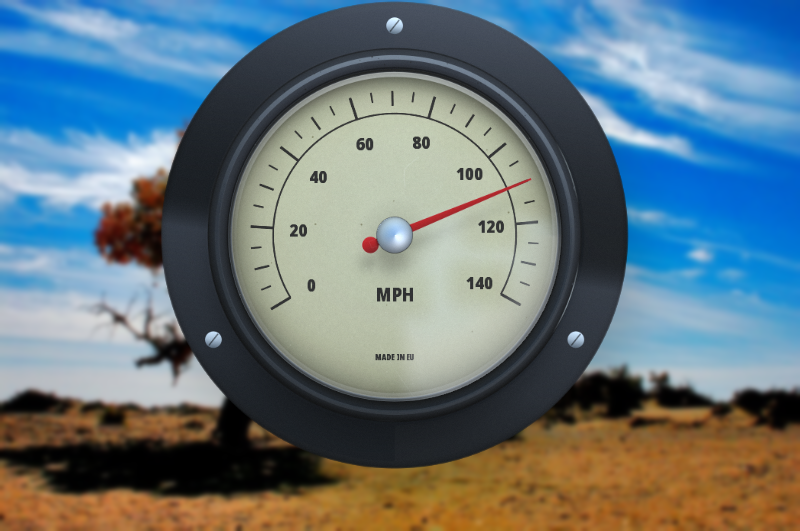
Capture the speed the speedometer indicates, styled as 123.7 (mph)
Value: 110 (mph)
